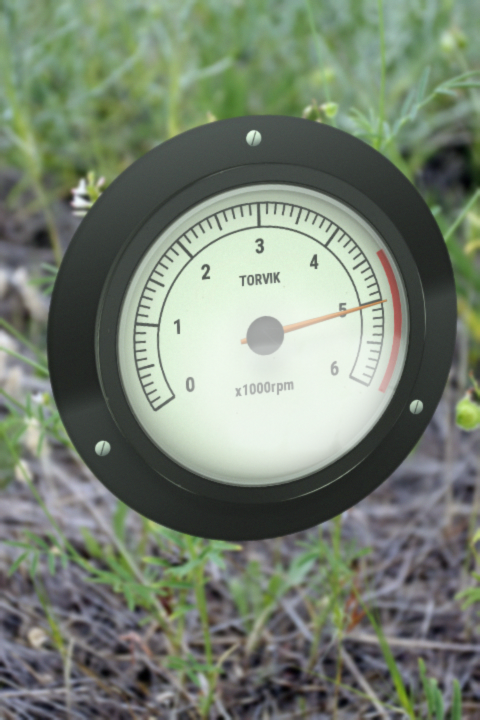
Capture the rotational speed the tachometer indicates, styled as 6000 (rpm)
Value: 5000 (rpm)
